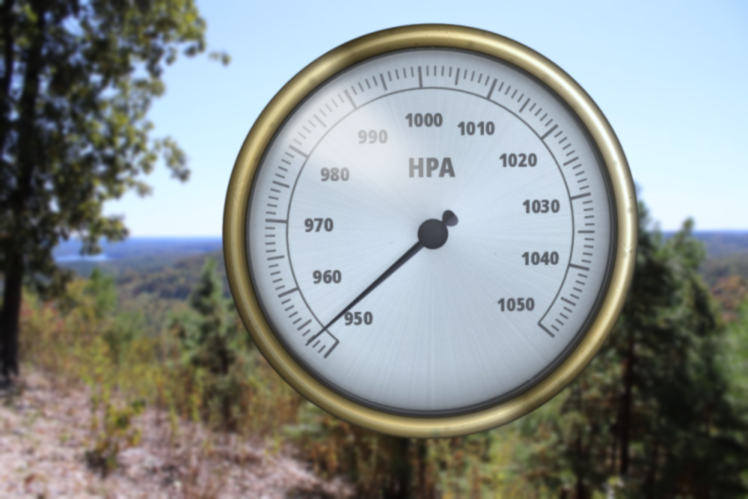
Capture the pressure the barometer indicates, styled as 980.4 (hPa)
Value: 953 (hPa)
